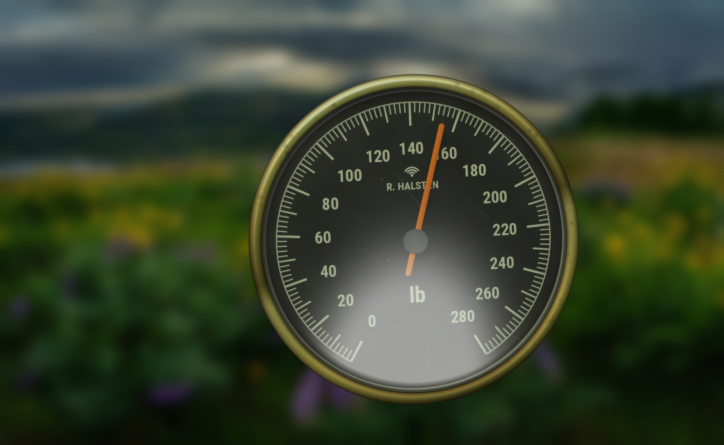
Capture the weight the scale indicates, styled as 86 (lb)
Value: 154 (lb)
